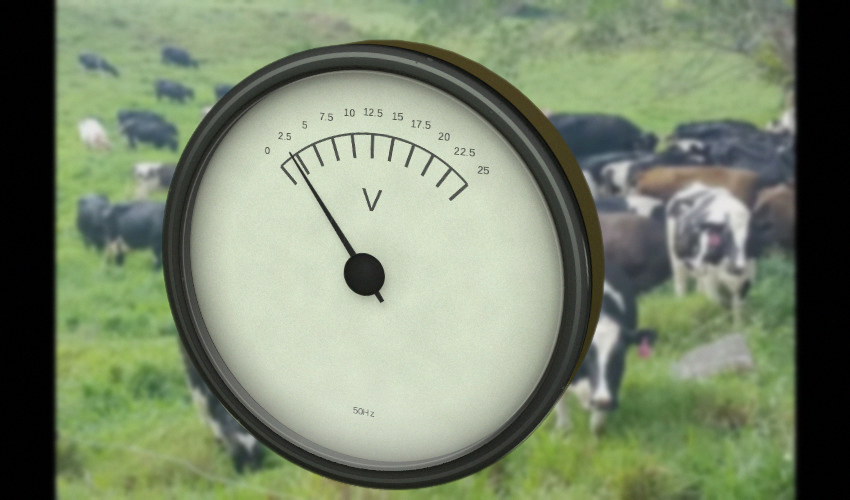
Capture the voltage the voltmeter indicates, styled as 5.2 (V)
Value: 2.5 (V)
